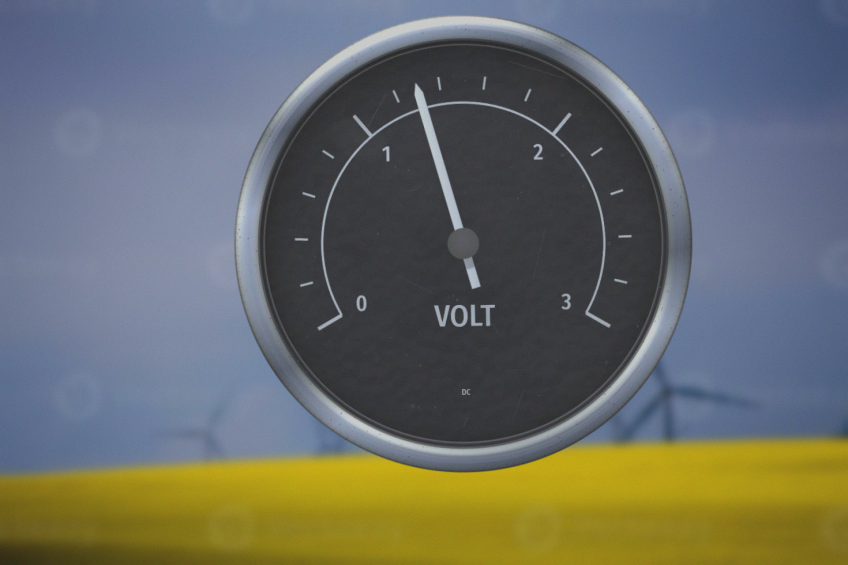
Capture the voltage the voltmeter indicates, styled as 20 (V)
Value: 1.3 (V)
